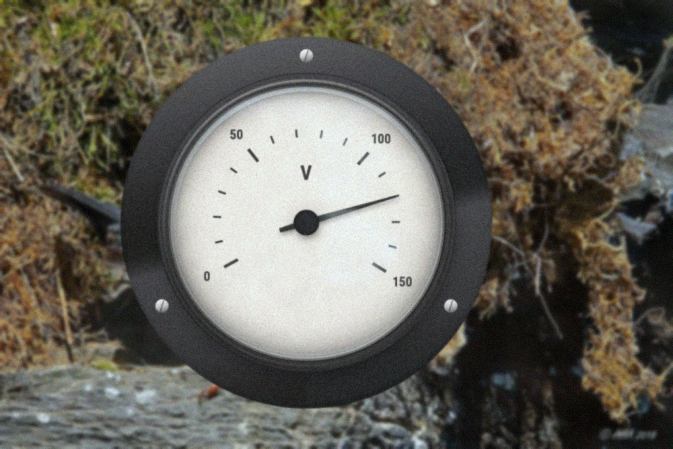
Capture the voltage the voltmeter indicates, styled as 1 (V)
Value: 120 (V)
